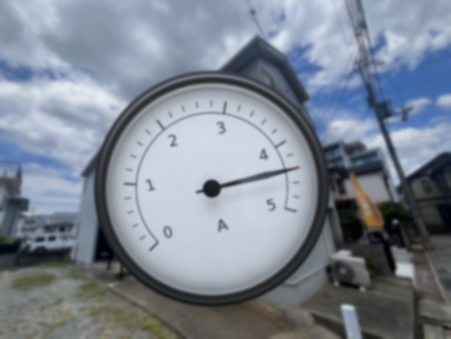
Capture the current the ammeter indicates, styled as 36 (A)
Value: 4.4 (A)
